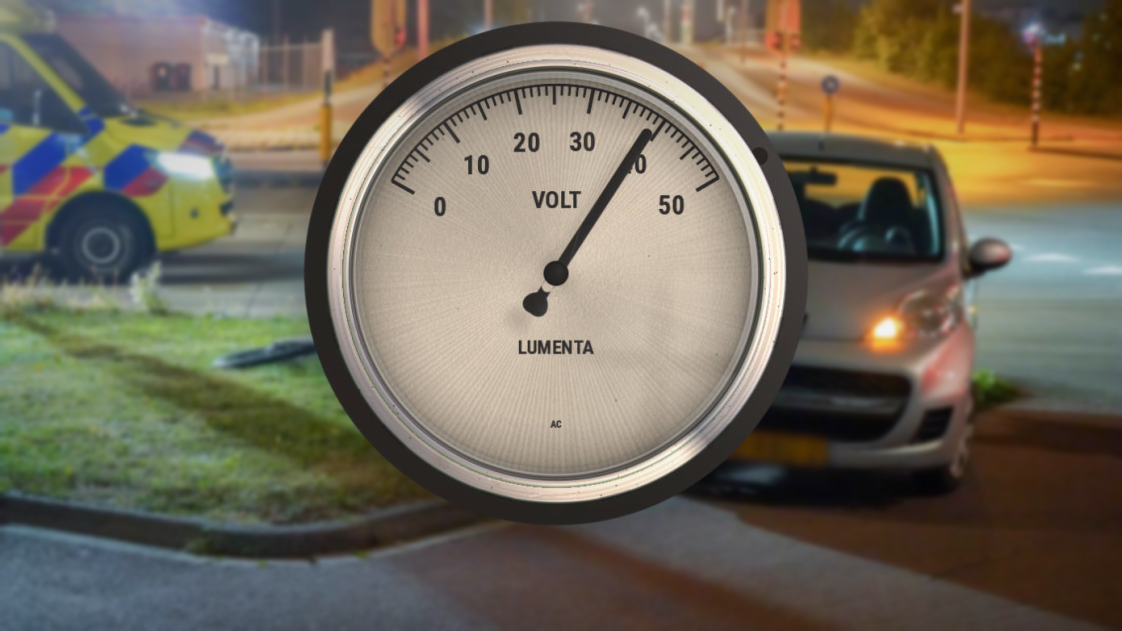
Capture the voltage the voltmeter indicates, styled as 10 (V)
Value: 39 (V)
